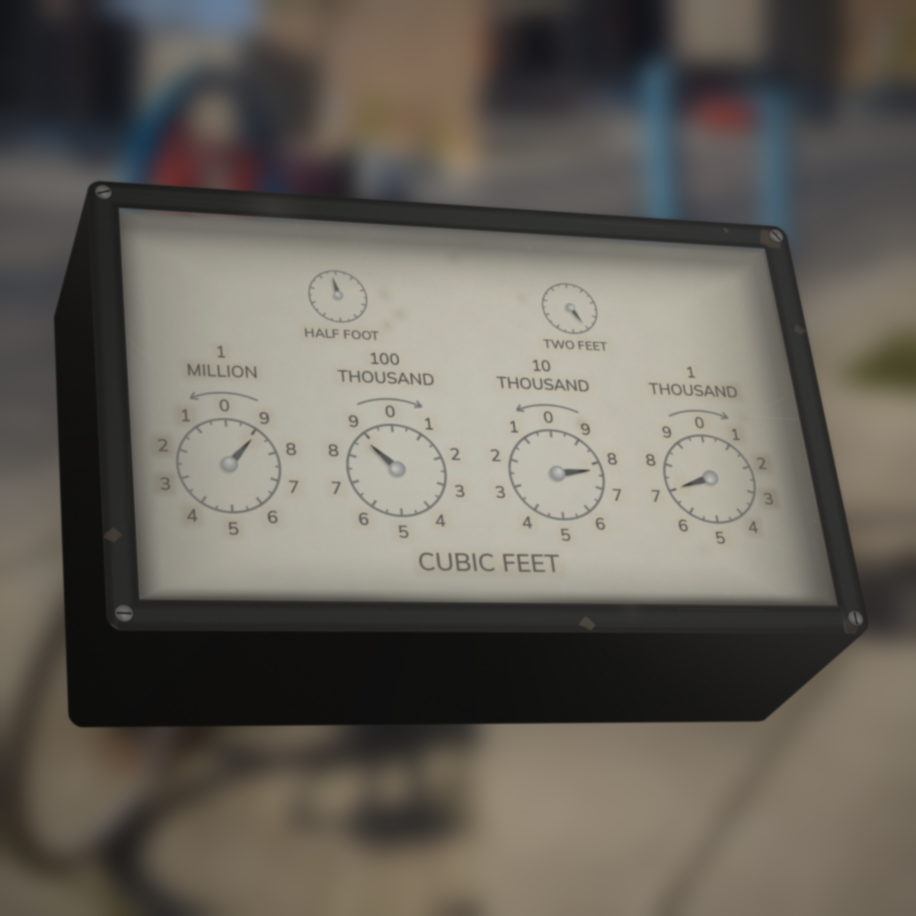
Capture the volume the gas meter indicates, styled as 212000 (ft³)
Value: 887700 (ft³)
